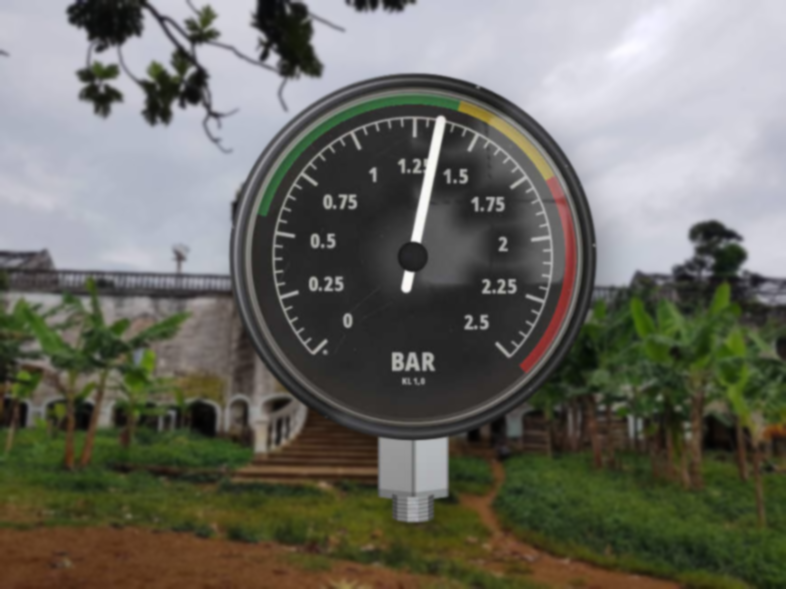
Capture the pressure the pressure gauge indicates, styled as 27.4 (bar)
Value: 1.35 (bar)
